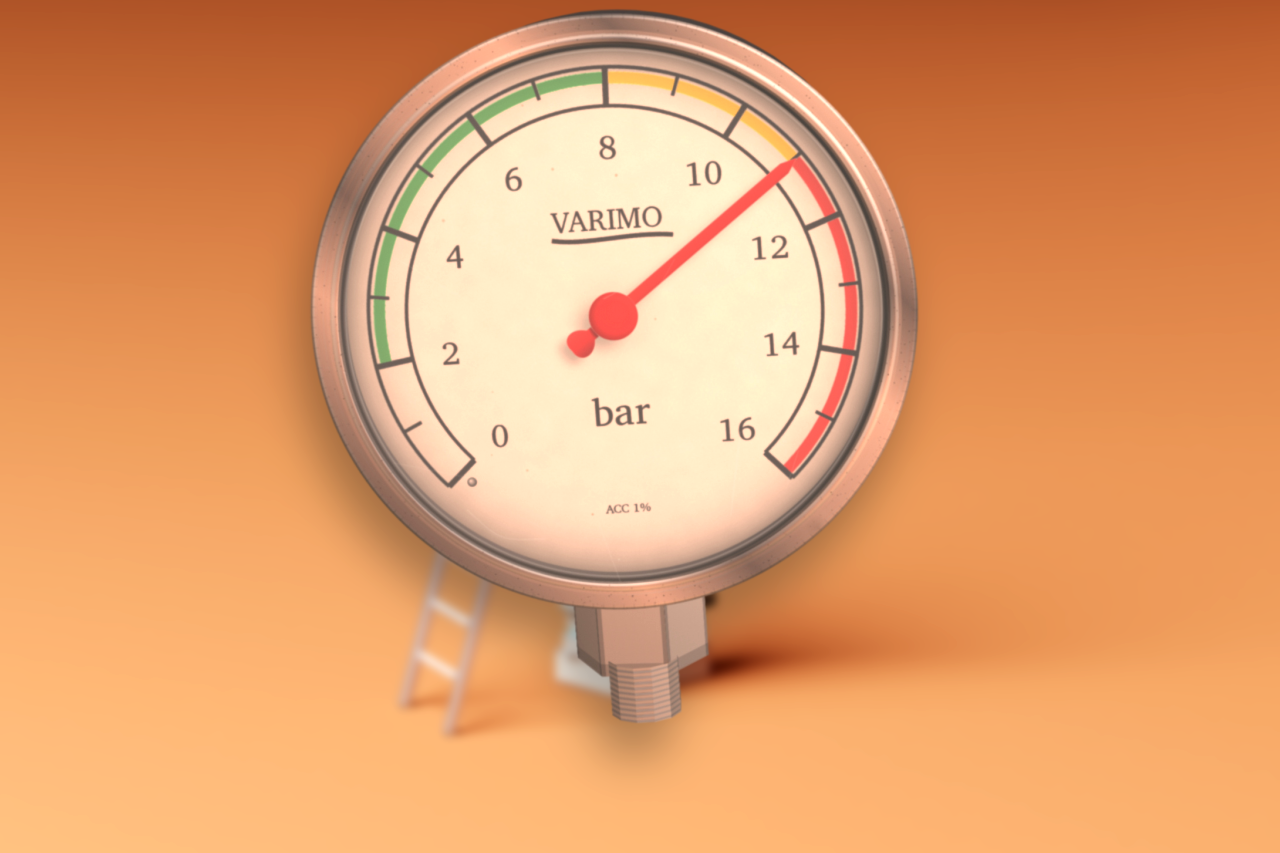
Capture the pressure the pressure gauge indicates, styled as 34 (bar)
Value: 11 (bar)
